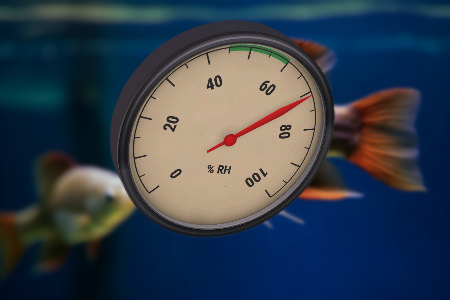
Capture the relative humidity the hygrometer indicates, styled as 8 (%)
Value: 70 (%)
